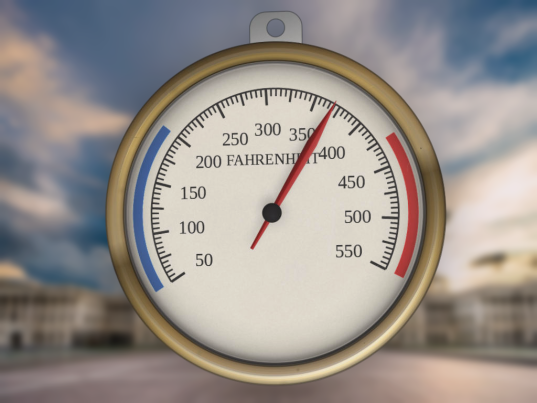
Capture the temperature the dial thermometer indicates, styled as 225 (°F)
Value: 370 (°F)
